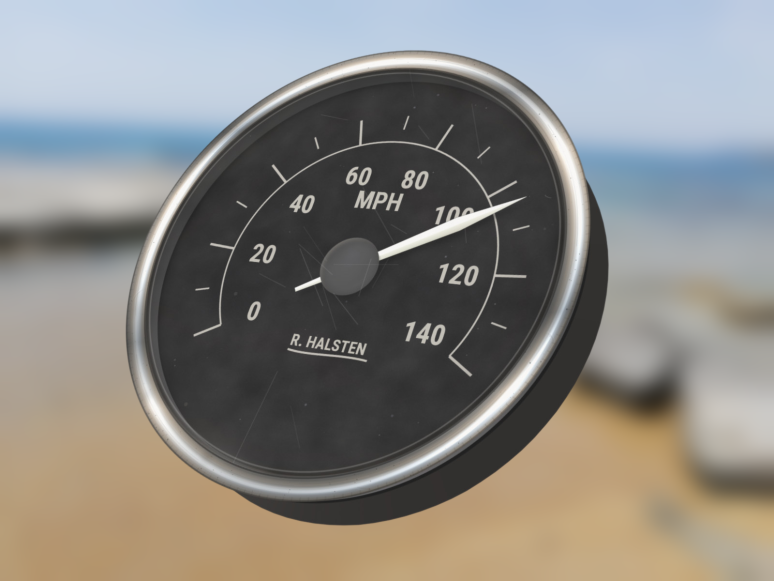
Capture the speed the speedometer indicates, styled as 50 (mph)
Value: 105 (mph)
